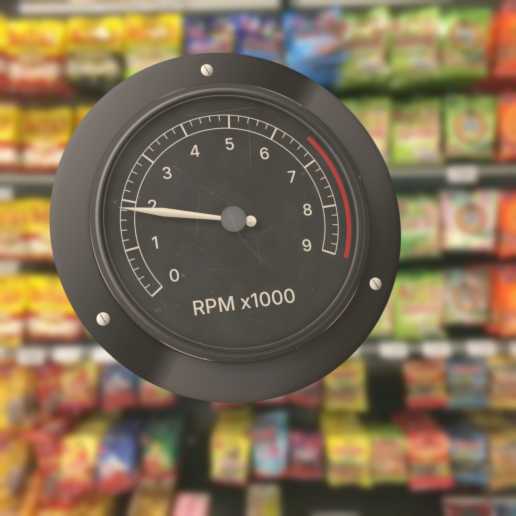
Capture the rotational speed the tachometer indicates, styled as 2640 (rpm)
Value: 1800 (rpm)
